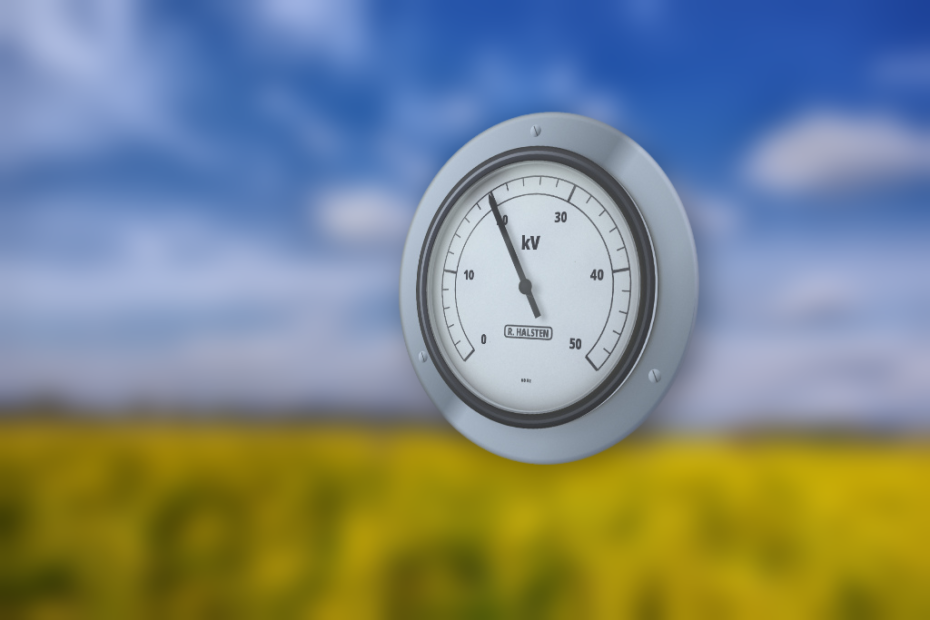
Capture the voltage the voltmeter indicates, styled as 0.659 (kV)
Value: 20 (kV)
